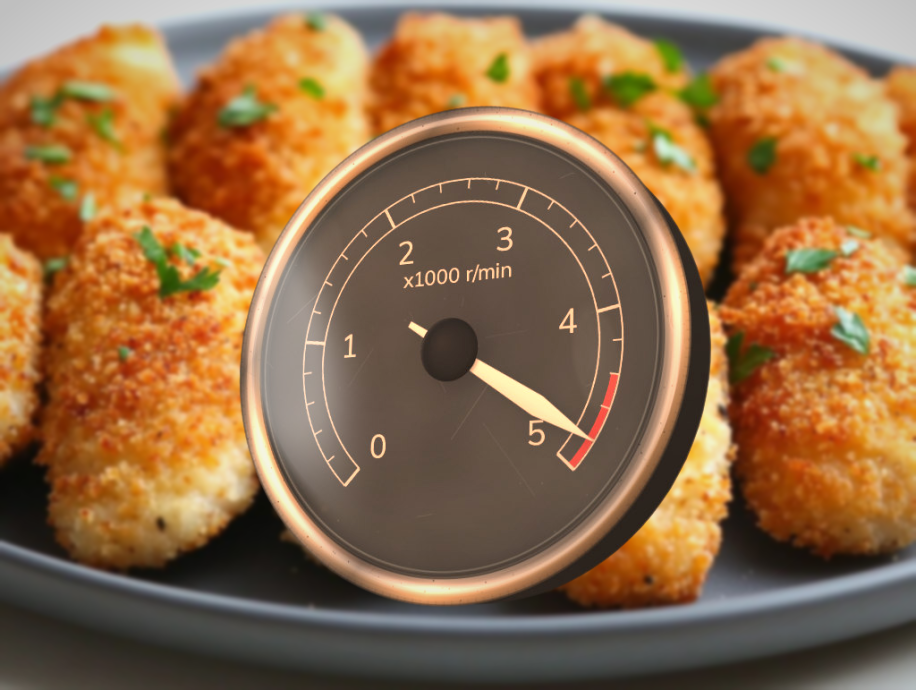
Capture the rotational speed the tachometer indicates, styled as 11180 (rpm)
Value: 4800 (rpm)
